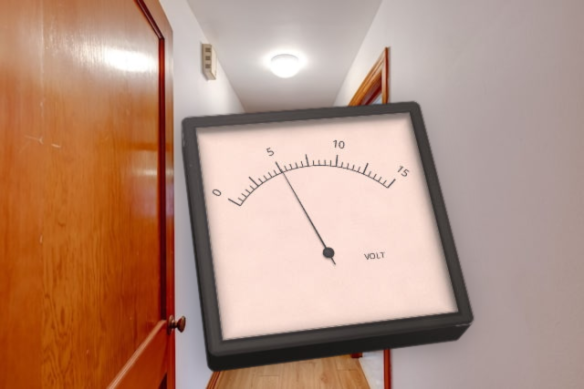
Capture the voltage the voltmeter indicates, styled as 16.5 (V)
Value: 5 (V)
